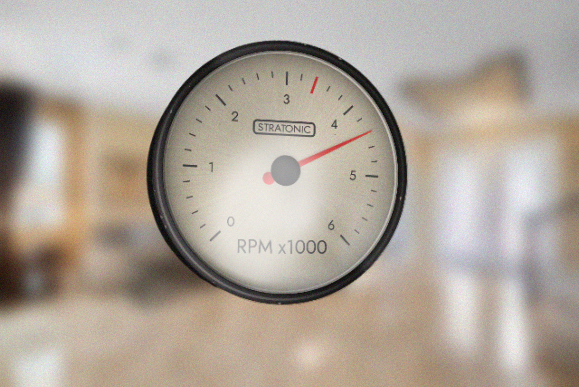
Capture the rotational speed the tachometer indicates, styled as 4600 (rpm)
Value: 4400 (rpm)
